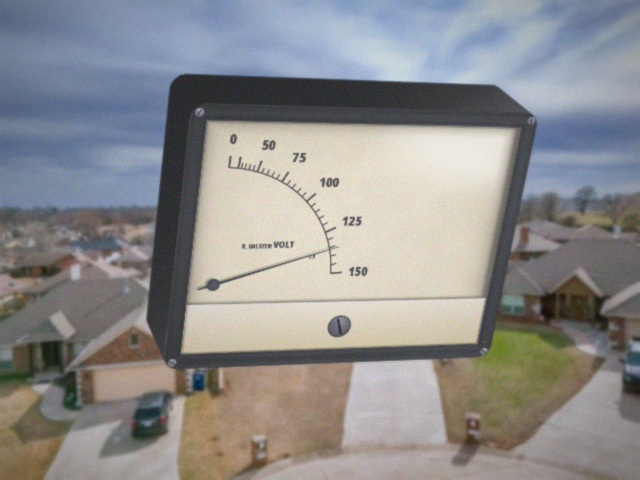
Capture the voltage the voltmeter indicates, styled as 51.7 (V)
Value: 135 (V)
